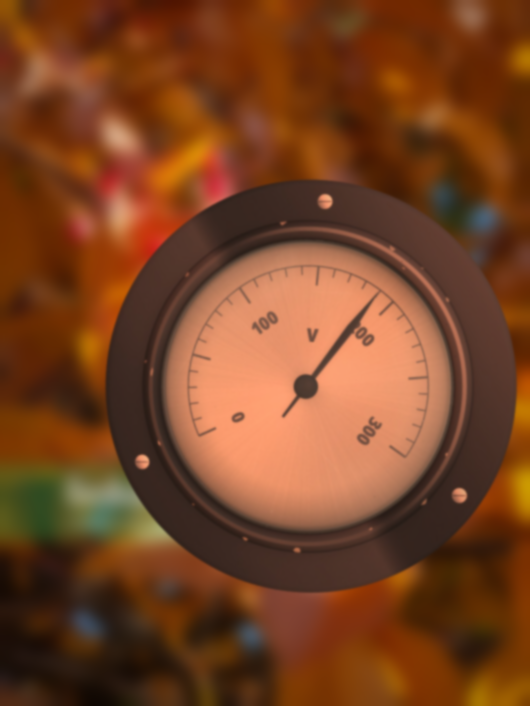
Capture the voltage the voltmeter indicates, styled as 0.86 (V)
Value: 190 (V)
